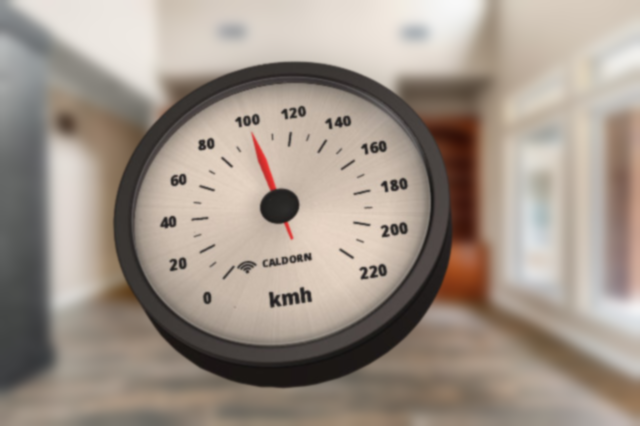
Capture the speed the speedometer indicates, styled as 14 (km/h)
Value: 100 (km/h)
